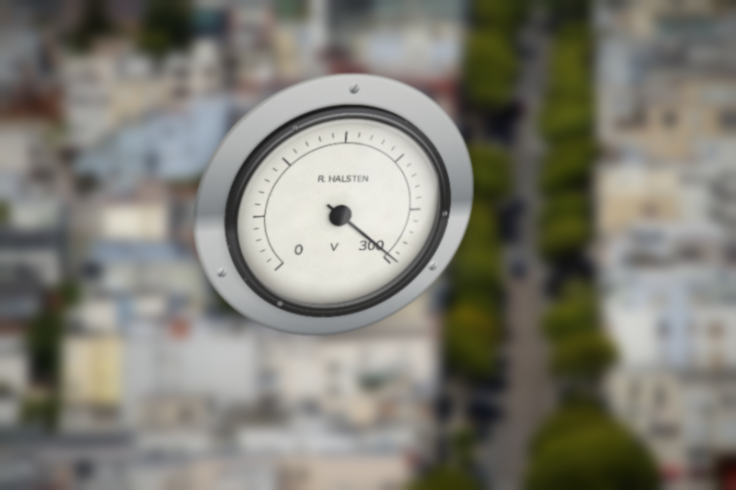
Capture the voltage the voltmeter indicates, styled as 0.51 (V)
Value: 295 (V)
